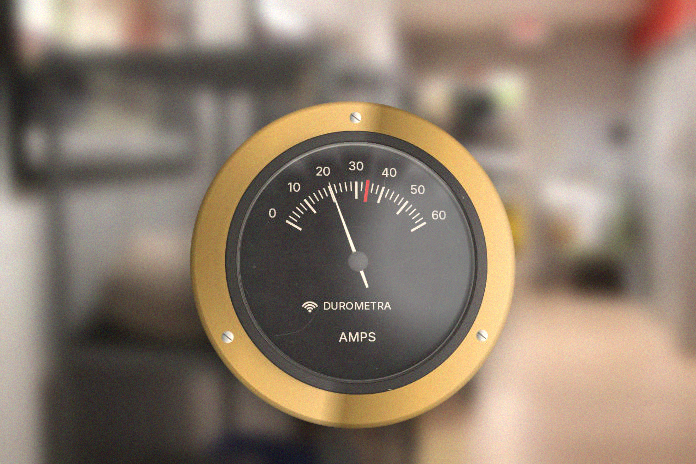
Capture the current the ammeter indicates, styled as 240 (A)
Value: 20 (A)
